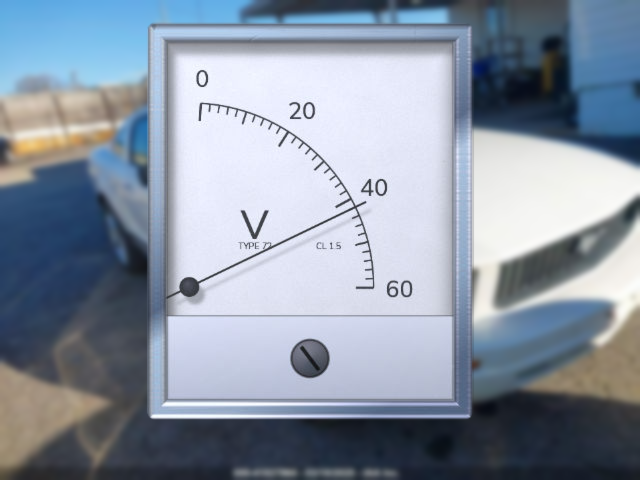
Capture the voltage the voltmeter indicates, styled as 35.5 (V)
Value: 42 (V)
